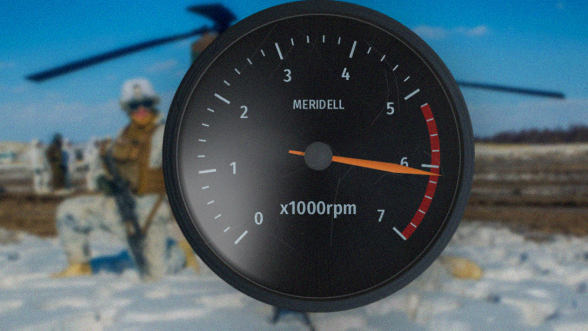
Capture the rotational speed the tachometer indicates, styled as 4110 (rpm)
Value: 6100 (rpm)
